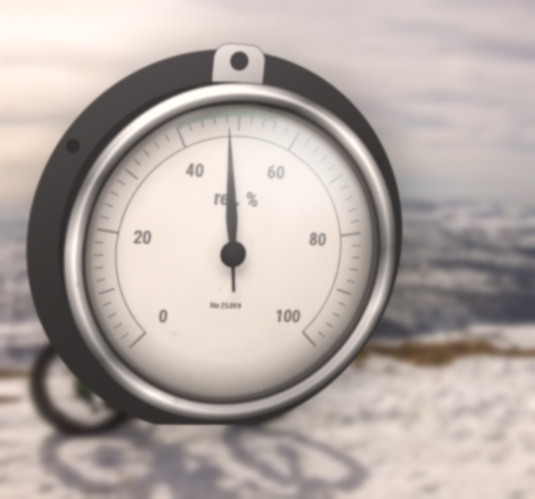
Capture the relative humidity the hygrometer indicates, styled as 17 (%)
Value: 48 (%)
